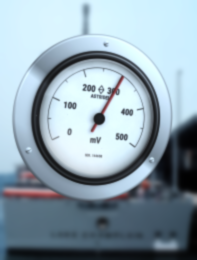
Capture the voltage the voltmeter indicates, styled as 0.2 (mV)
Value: 300 (mV)
